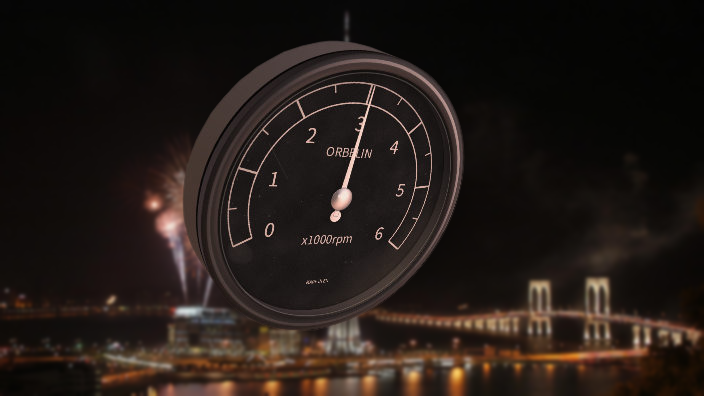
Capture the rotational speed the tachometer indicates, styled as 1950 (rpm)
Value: 3000 (rpm)
